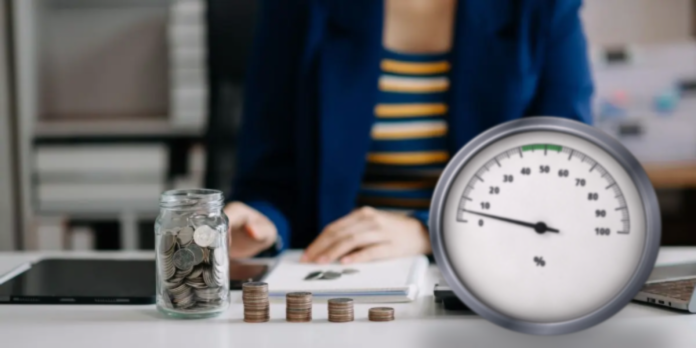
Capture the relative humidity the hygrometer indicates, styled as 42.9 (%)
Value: 5 (%)
